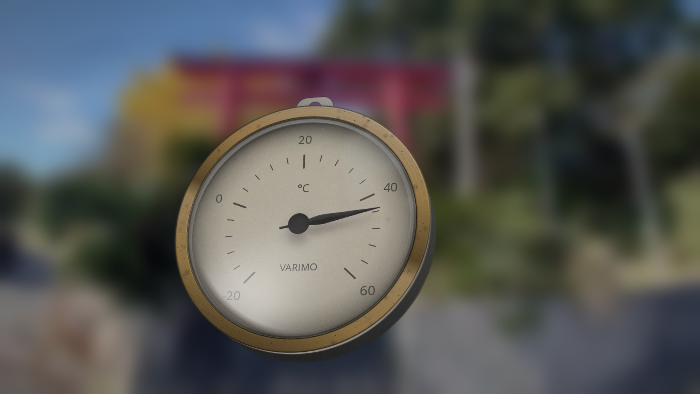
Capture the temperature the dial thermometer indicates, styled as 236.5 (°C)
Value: 44 (°C)
